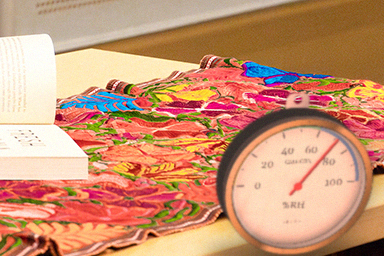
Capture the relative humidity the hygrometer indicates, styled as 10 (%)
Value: 70 (%)
